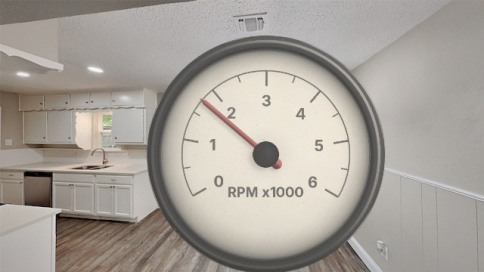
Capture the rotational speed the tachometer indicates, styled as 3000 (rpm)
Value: 1750 (rpm)
